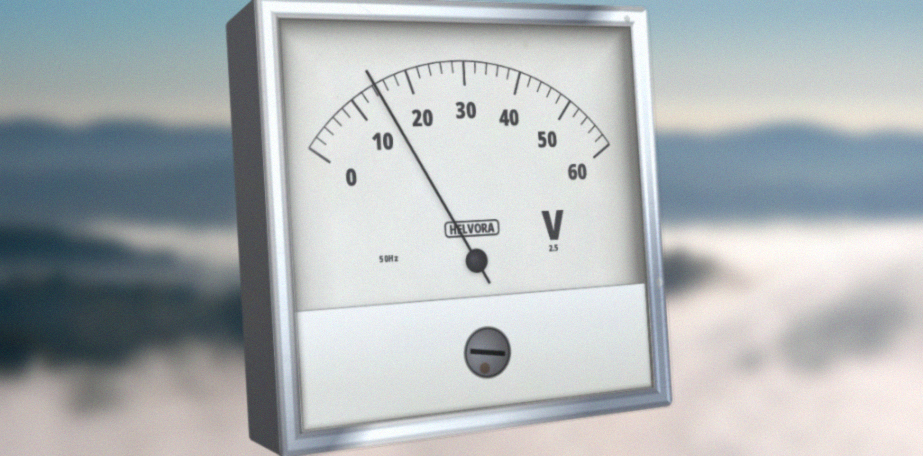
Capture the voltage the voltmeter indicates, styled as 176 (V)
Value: 14 (V)
